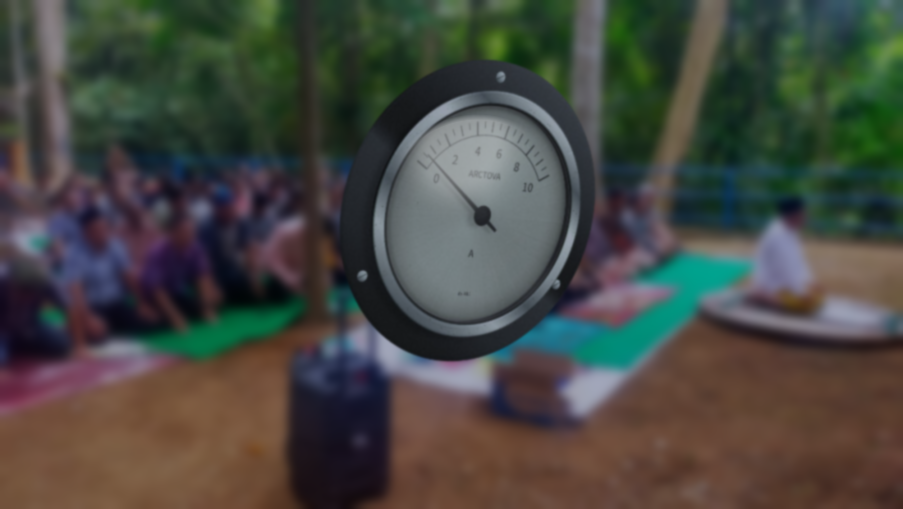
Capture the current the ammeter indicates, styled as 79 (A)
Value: 0.5 (A)
